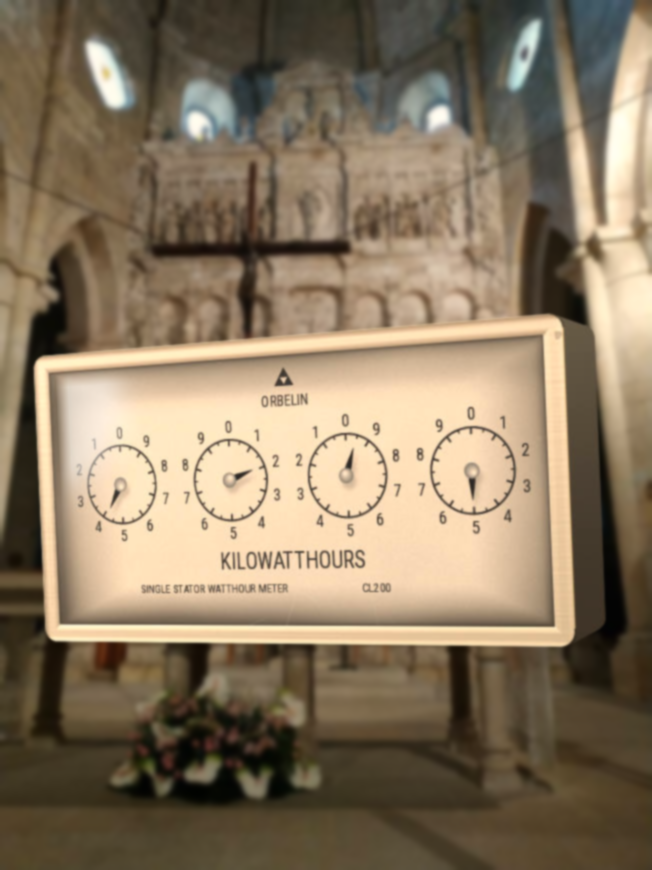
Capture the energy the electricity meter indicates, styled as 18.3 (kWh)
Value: 4195 (kWh)
